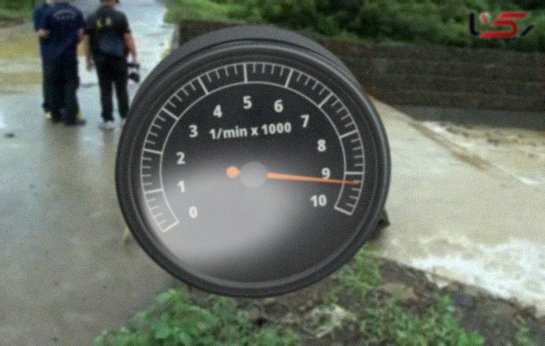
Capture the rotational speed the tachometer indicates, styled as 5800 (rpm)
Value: 9200 (rpm)
